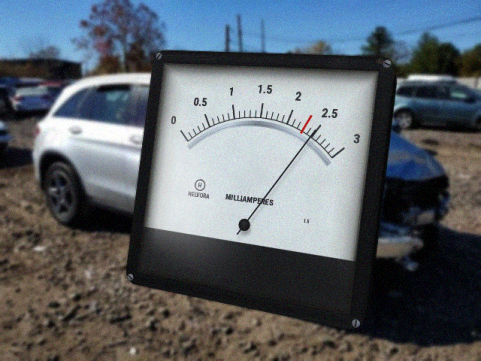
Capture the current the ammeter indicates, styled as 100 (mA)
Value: 2.5 (mA)
